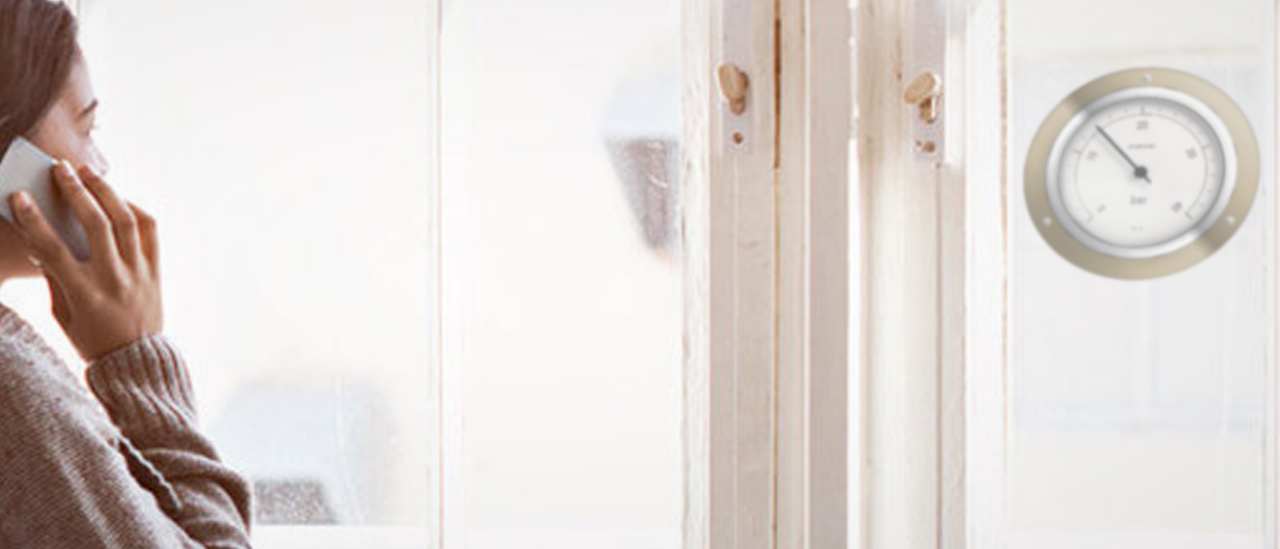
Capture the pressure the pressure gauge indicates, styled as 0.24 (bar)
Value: 14 (bar)
